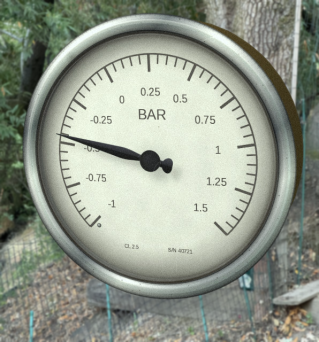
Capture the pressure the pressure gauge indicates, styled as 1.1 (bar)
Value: -0.45 (bar)
